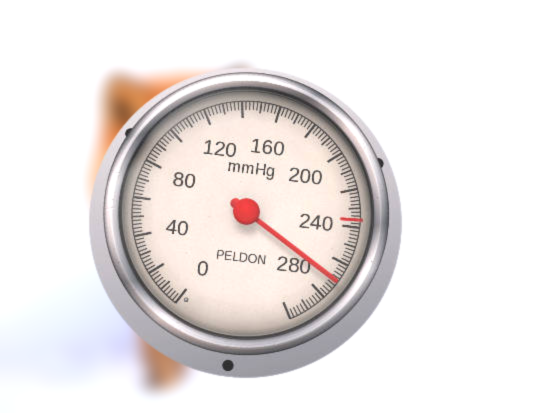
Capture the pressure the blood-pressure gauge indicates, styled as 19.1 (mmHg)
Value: 270 (mmHg)
